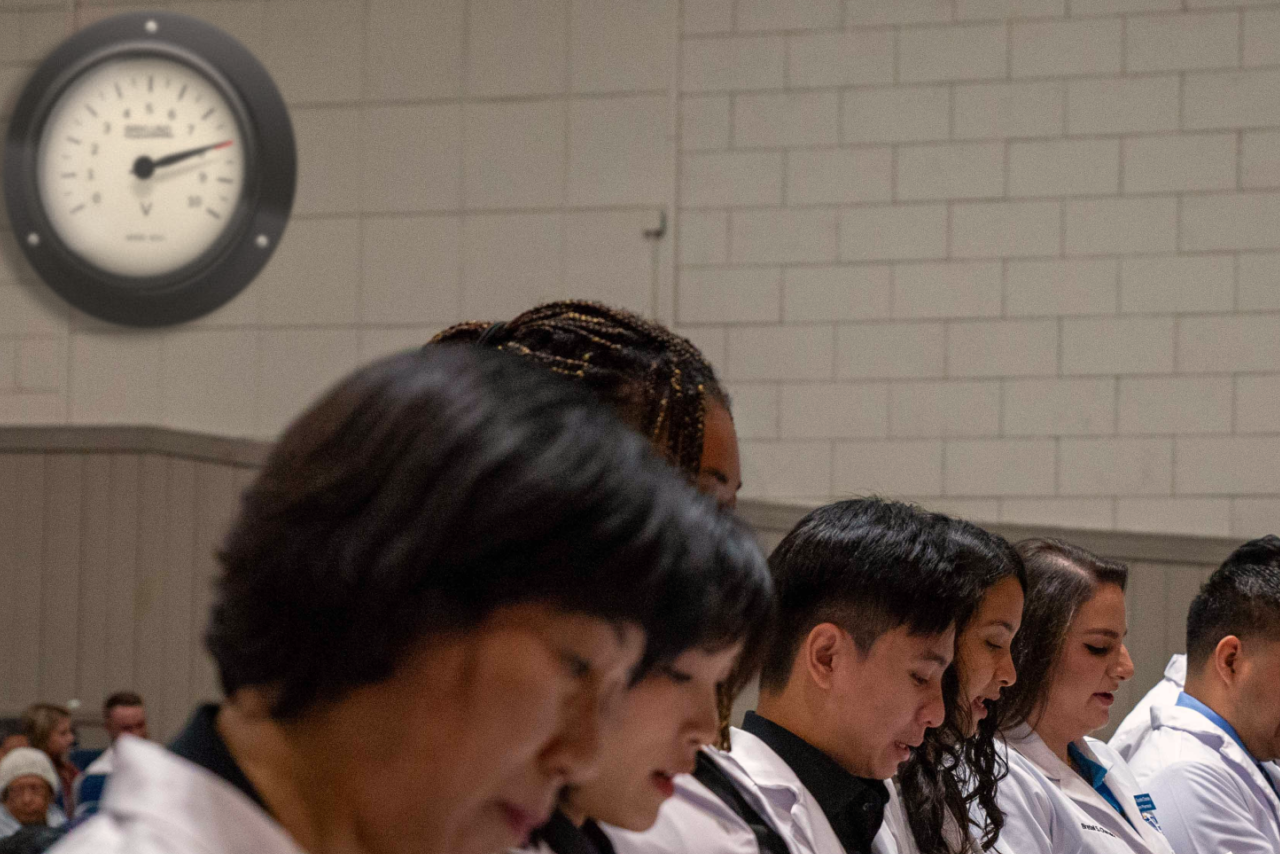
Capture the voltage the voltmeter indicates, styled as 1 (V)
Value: 8 (V)
